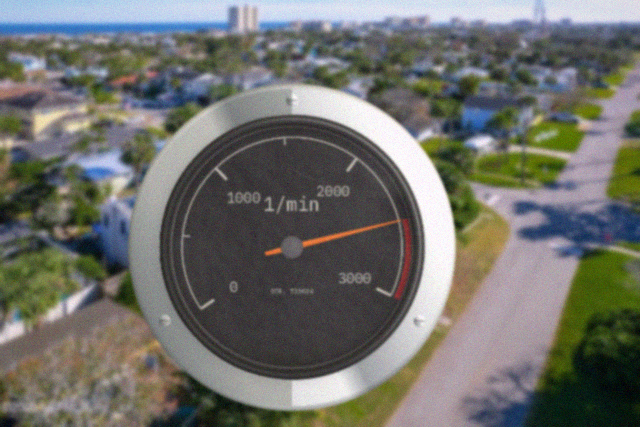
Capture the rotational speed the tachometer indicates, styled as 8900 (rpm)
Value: 2500 (rpm)
